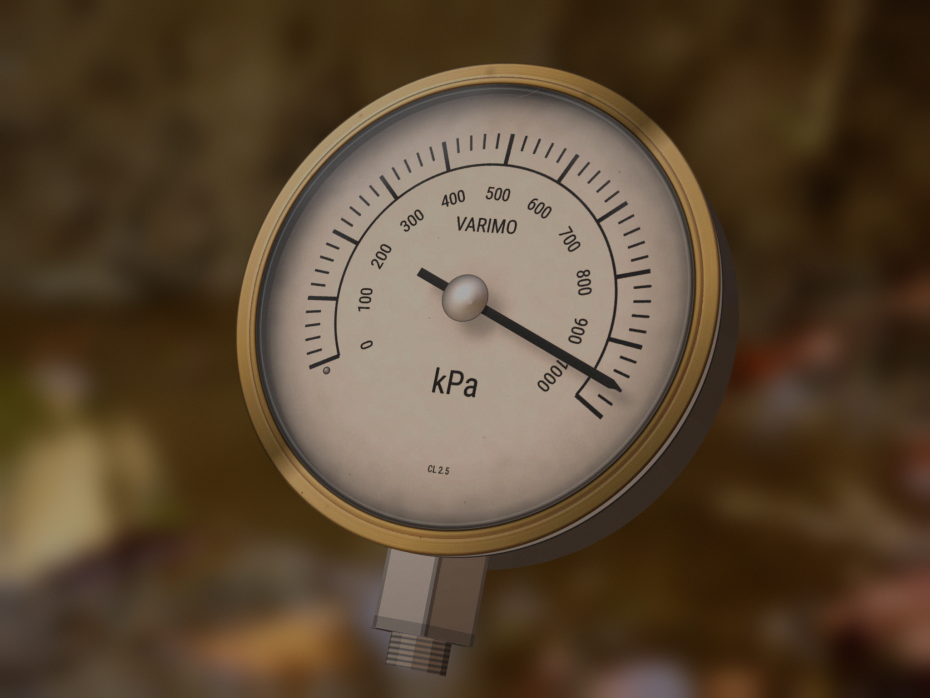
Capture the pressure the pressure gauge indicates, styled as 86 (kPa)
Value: 960 (kPa)
